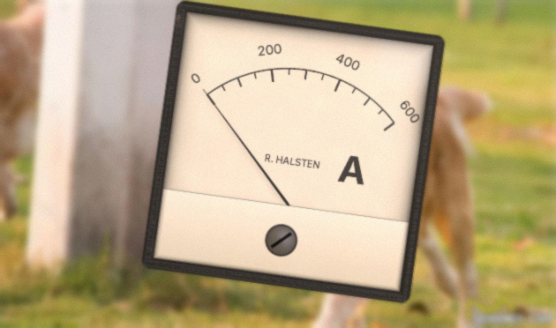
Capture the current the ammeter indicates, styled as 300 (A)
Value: 0 (A)
